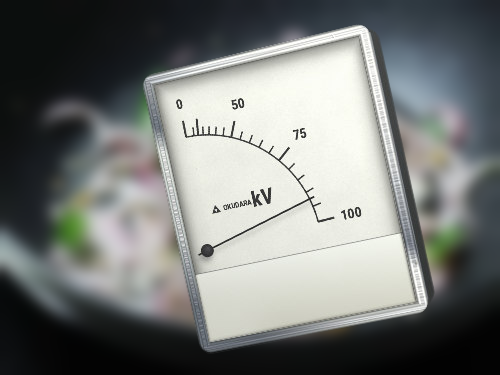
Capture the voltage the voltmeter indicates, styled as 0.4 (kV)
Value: 92.5 (kV)
